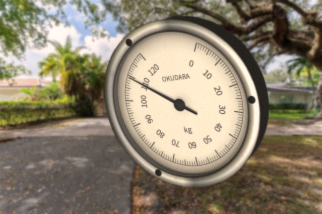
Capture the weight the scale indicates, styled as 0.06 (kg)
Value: 110 (kg)
